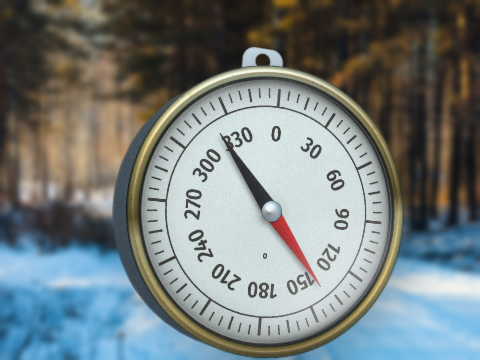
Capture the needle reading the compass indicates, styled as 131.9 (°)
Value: 140 (°)
